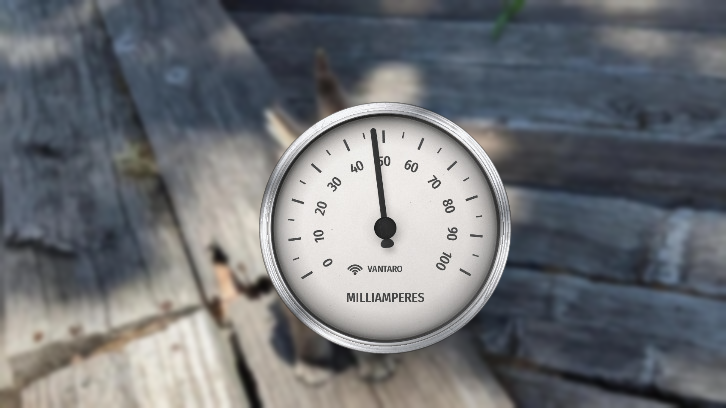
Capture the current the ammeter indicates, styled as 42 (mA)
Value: 47.5 (mA)
